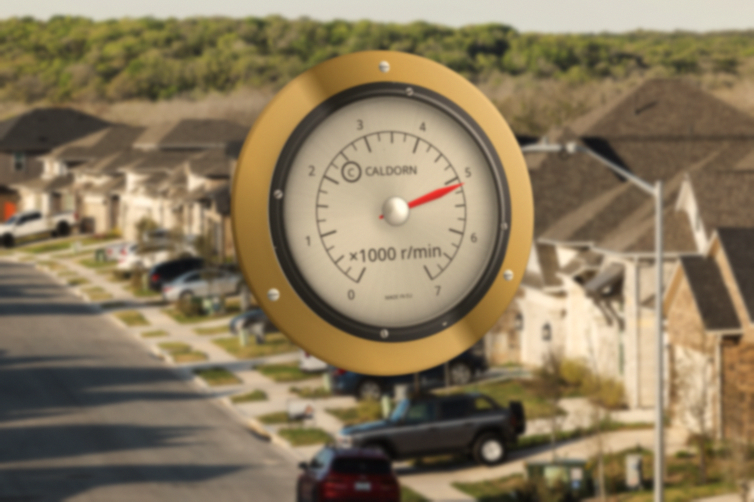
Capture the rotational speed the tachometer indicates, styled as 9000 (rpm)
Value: 5125 (rpm)
